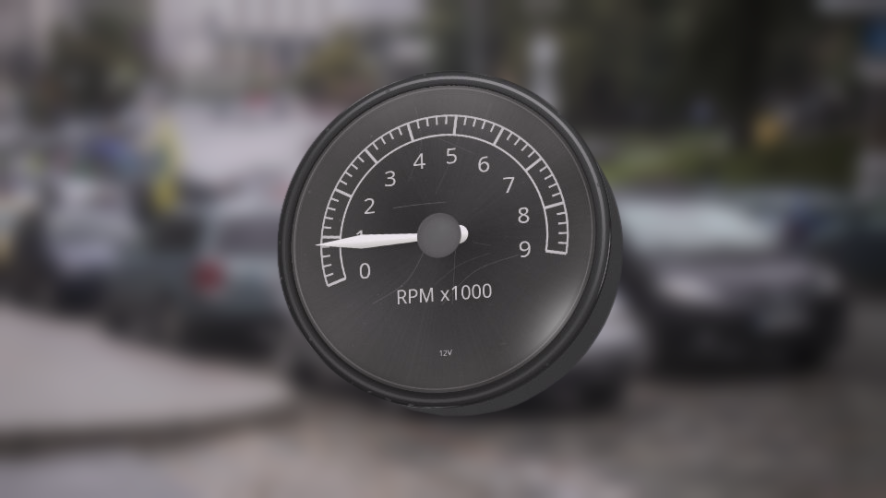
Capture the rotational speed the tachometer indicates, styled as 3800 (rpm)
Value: 800 (rpm)
